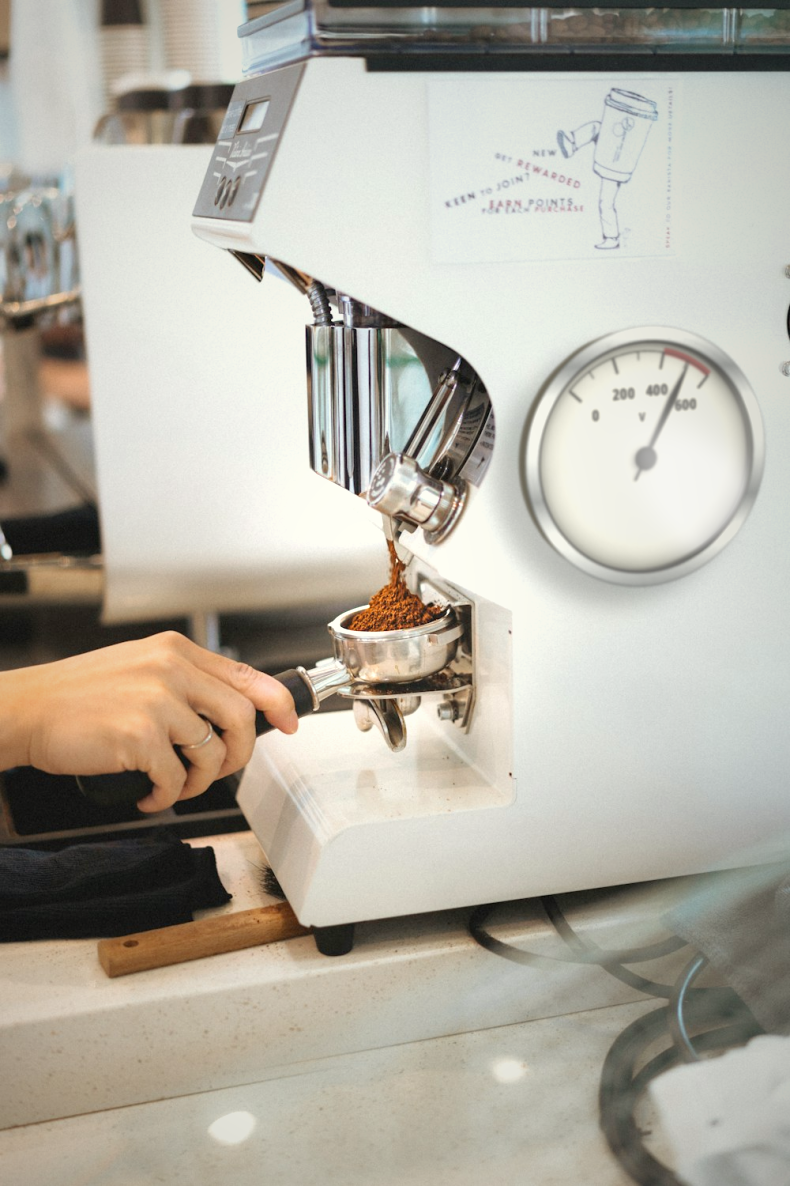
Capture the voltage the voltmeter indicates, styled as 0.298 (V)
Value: 500 (V)
